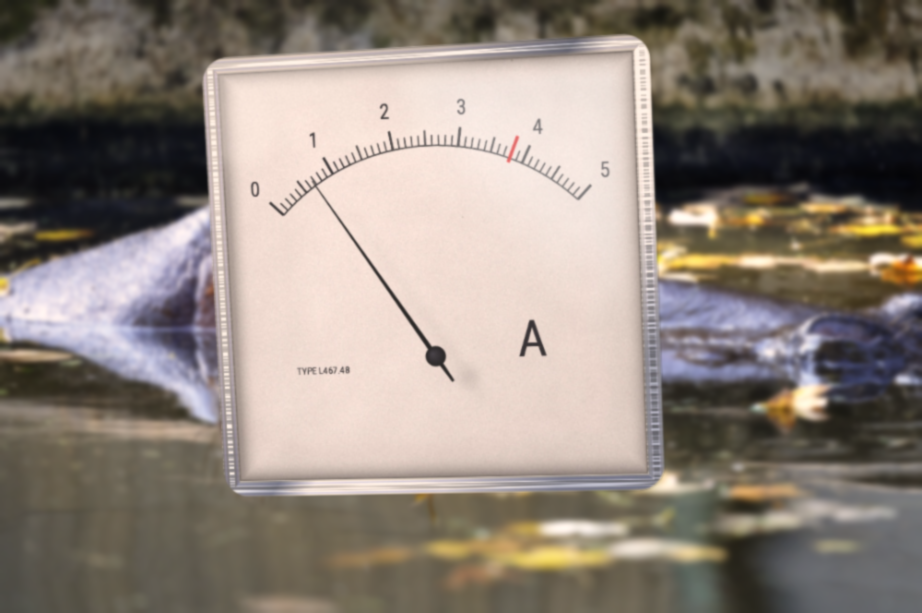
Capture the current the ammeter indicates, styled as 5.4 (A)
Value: 0.7 (A)
